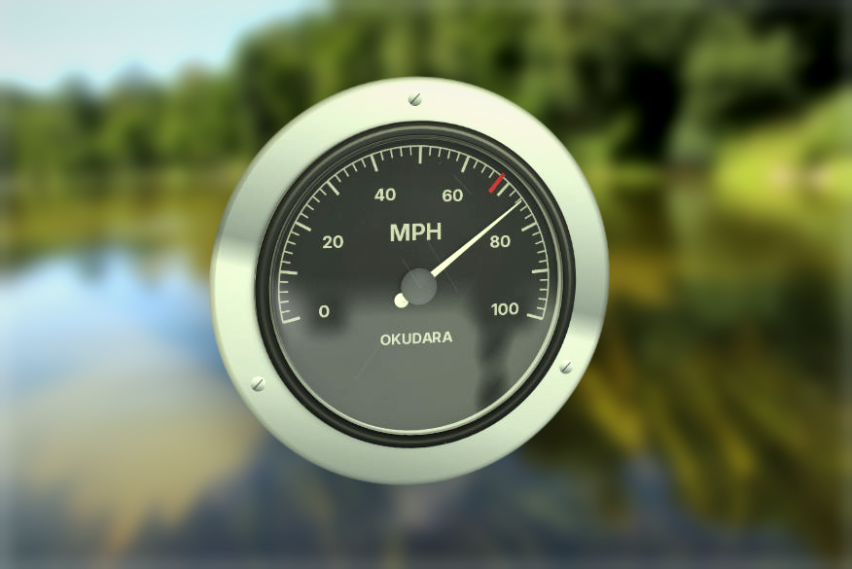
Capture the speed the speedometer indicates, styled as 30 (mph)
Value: 74 (mph)
